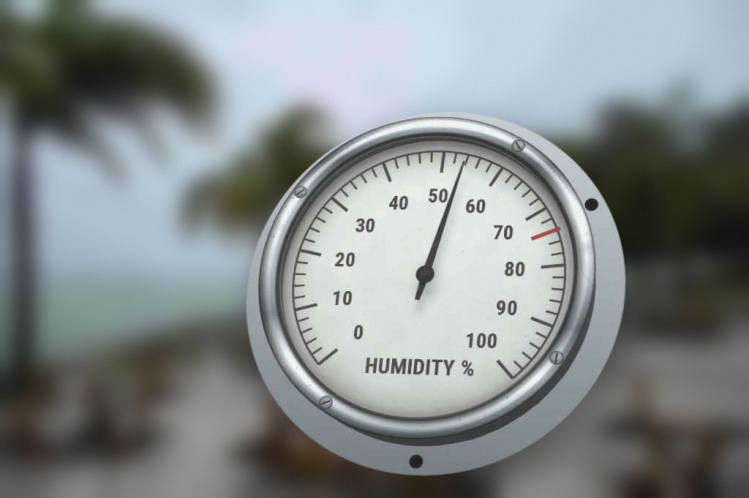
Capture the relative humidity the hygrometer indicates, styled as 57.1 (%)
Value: 54 (%)
